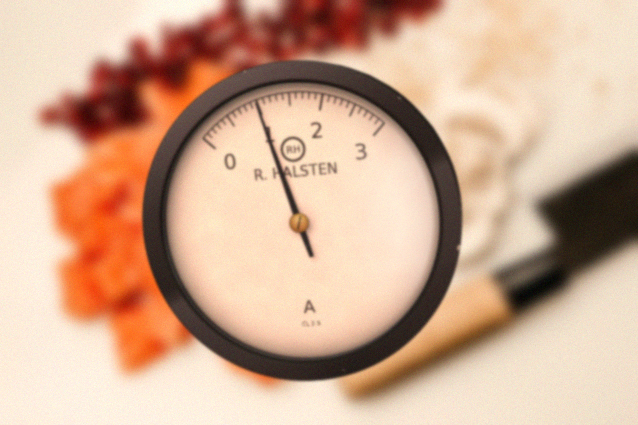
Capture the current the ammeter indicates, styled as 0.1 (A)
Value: 1 (A)
